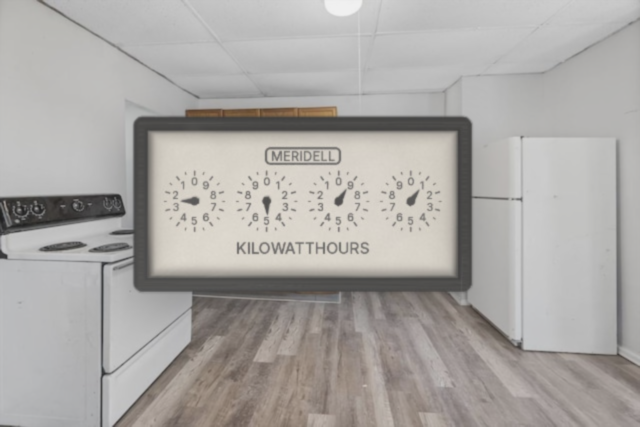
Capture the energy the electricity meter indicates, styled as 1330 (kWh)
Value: 2491 (kWh)
